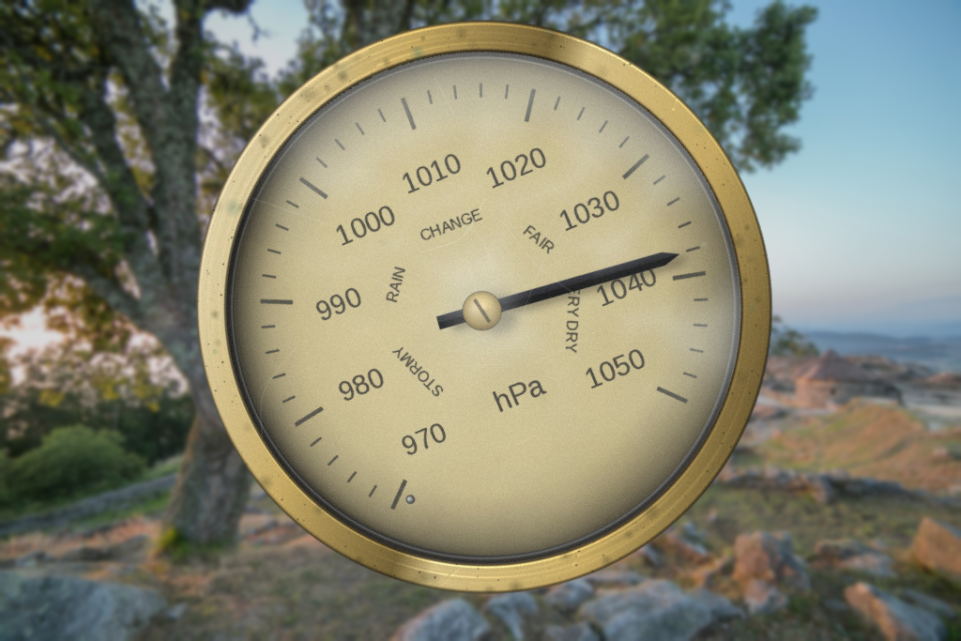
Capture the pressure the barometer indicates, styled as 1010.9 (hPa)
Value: 1038 (hPa)
